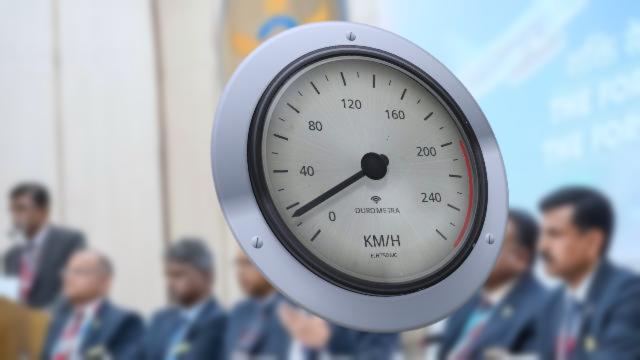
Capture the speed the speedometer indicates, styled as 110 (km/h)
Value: 15 (km/h)
